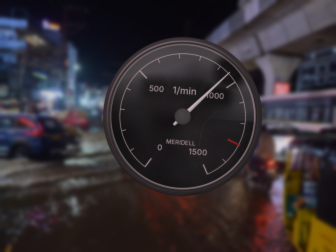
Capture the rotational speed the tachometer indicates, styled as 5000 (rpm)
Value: 950 (rpm)
